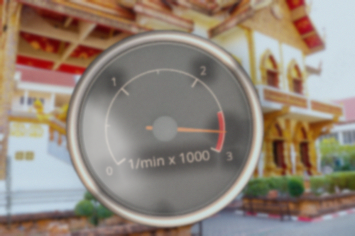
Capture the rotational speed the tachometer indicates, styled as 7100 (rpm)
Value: 2750 (rpm)
